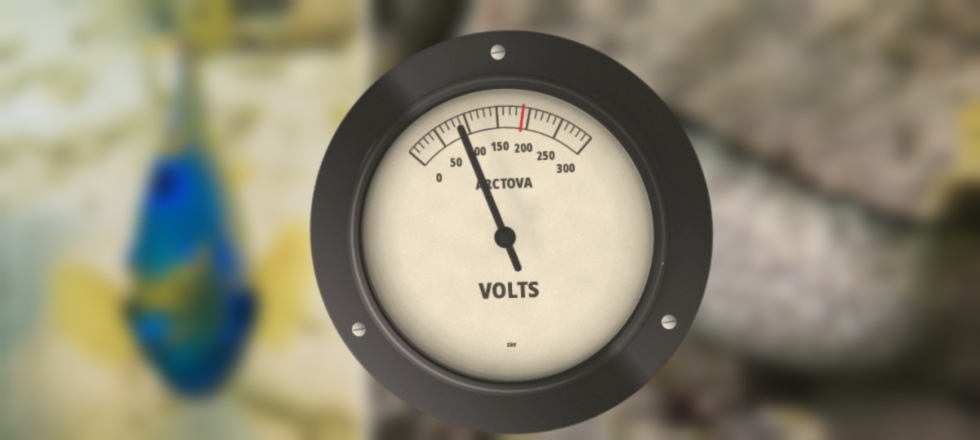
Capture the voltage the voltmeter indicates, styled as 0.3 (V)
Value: 90 (V)
